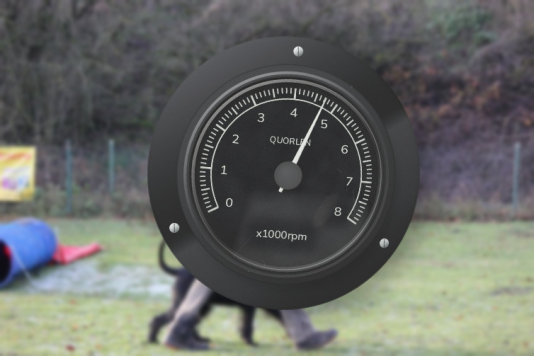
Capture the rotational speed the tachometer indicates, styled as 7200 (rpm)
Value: 4700 (rpm)
